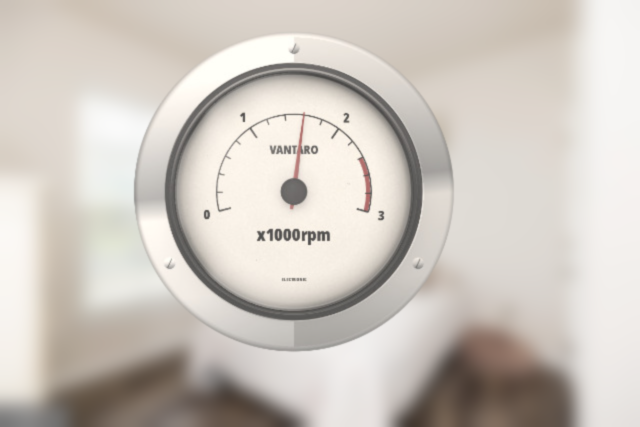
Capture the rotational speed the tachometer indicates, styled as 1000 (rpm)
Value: 1600 (rpm)
